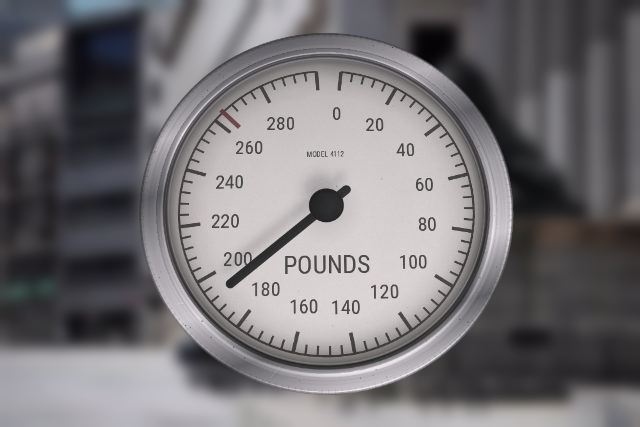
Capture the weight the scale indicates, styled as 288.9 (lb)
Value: 192 (lb)
